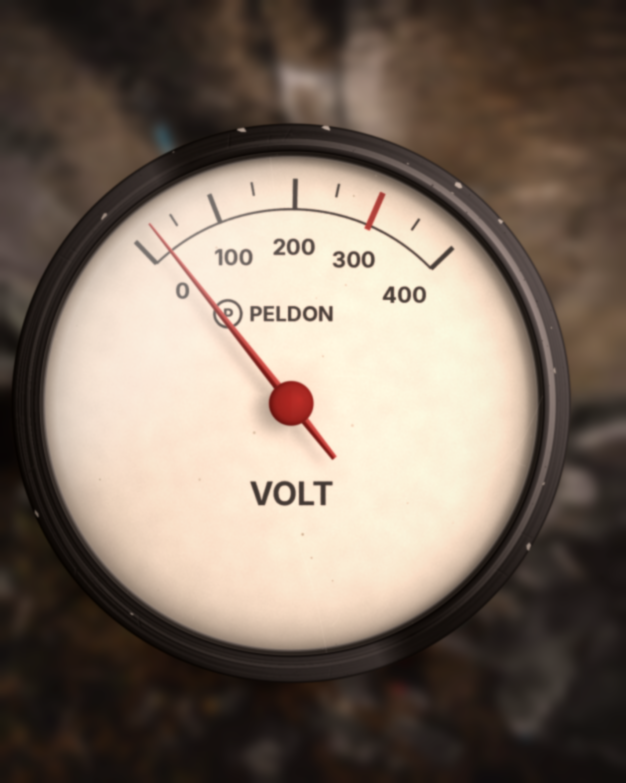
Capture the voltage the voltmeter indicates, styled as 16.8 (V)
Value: 25 (V)
